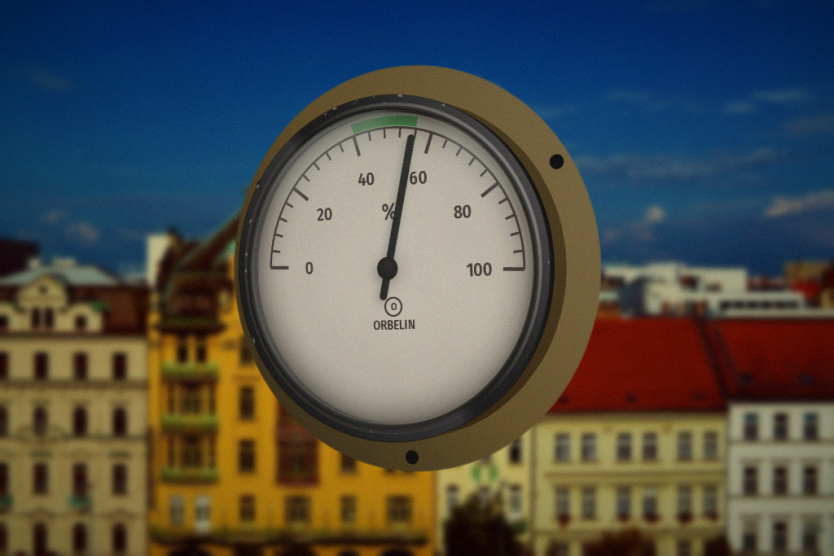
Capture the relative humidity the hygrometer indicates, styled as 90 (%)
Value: 56 (%)
